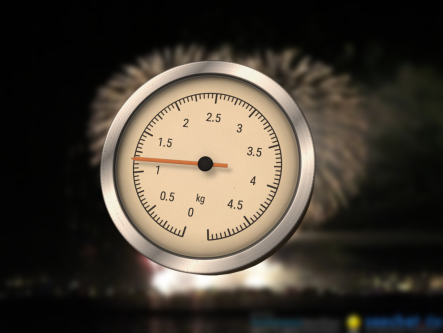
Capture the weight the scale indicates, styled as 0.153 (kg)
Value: 1.15 (kg)
